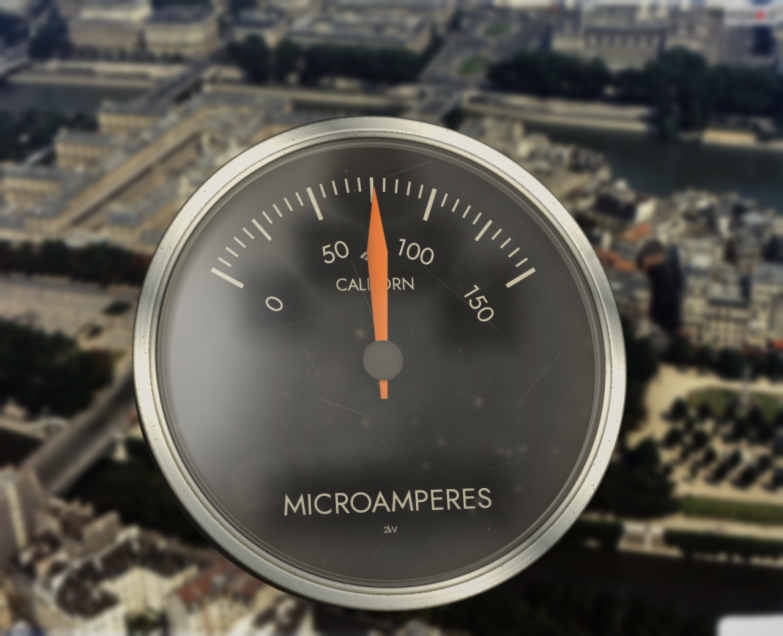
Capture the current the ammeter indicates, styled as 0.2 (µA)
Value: 75 (µA)
